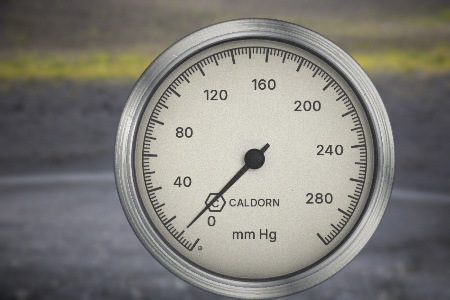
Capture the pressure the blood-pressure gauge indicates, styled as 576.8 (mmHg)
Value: 10 (mmHg)
